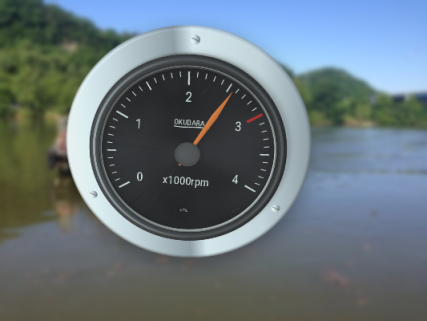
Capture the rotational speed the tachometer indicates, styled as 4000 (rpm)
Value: 2550 (rpm)
